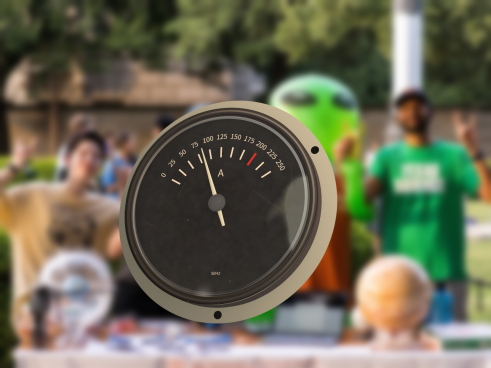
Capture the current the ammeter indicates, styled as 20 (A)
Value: 87.5 (A)
